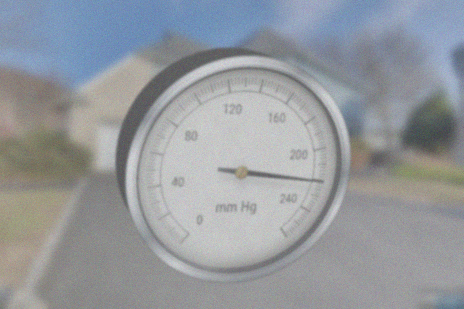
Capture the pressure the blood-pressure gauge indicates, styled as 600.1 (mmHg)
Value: 220 (mmHg)
